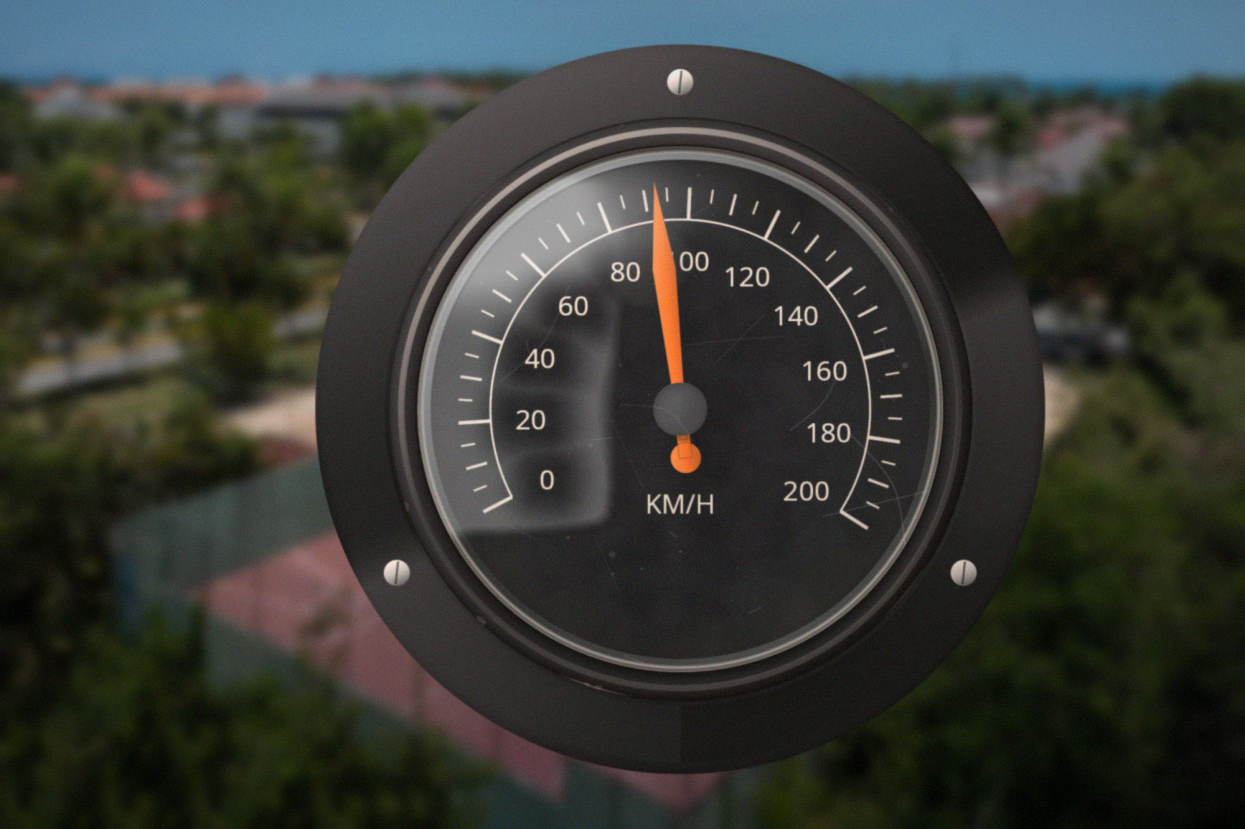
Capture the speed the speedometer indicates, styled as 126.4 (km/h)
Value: 92.5 (km/h)
